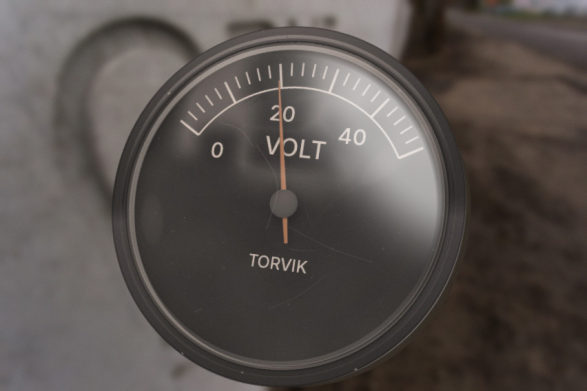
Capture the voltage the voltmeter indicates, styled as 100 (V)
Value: 20 (V)
